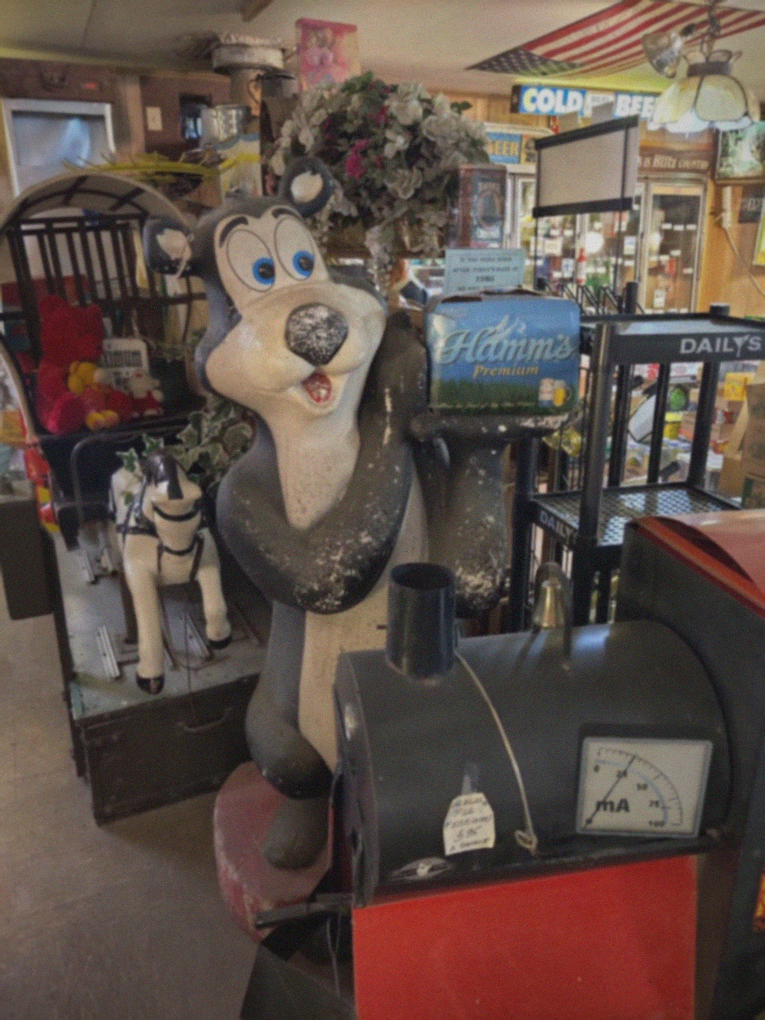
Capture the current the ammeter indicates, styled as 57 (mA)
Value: 25 (mA)
